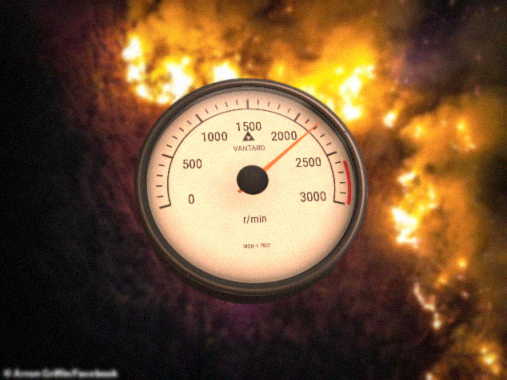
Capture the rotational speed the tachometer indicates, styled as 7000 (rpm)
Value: 2200 (rpm)
